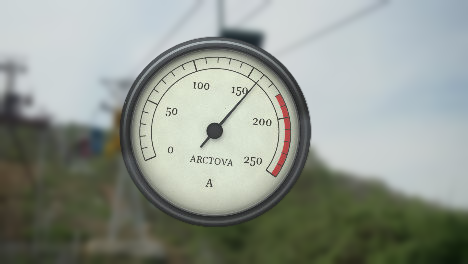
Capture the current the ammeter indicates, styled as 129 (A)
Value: 160 (A)
